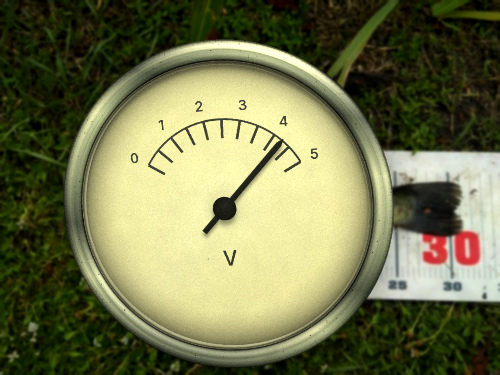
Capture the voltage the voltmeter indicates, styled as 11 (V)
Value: 4.25 (V)
